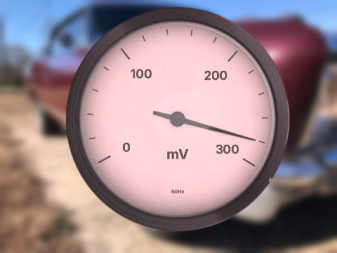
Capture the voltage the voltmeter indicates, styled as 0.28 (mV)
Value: 280 (mV)
